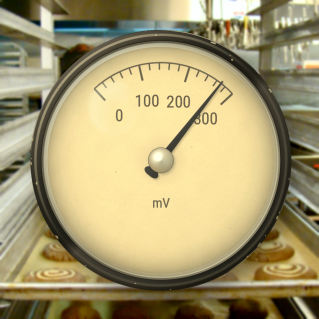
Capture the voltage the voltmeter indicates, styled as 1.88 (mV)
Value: 270 (mV)
